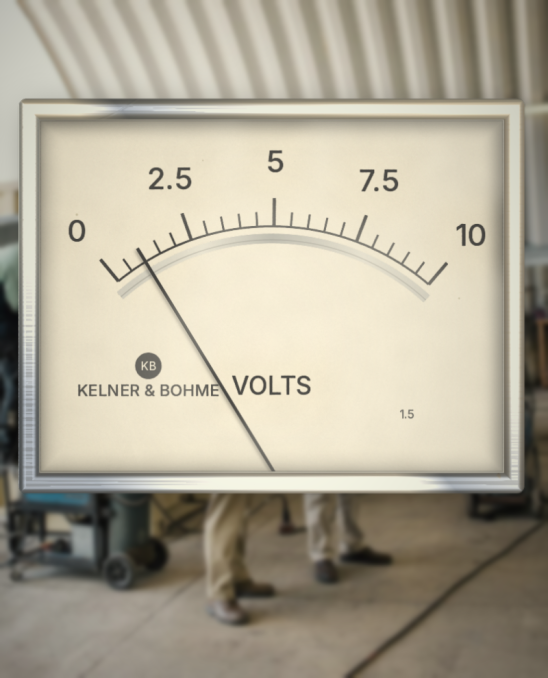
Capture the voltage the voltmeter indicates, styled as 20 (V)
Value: 1 (V)
